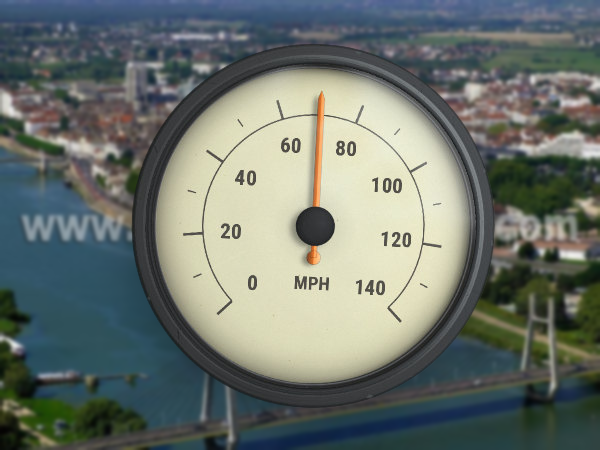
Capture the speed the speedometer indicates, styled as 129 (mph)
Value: 70 (mph)
